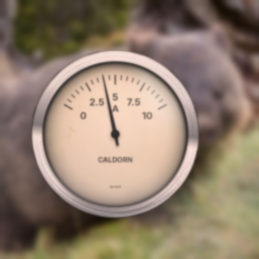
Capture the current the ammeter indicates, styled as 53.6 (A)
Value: 4 (A)
